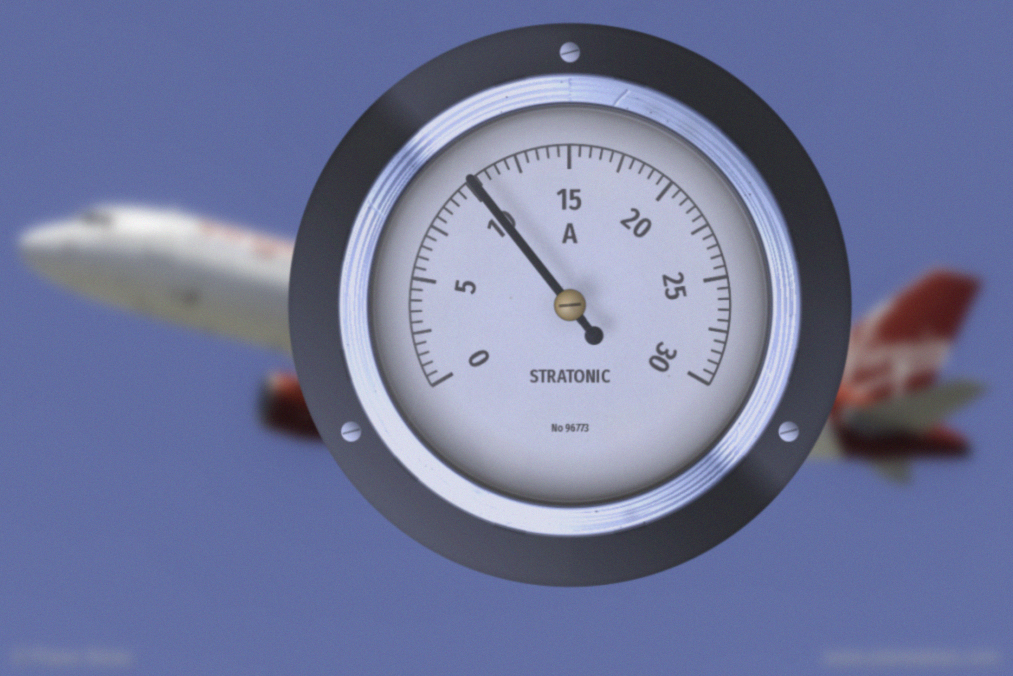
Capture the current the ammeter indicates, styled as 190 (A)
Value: 10.25 (A)
